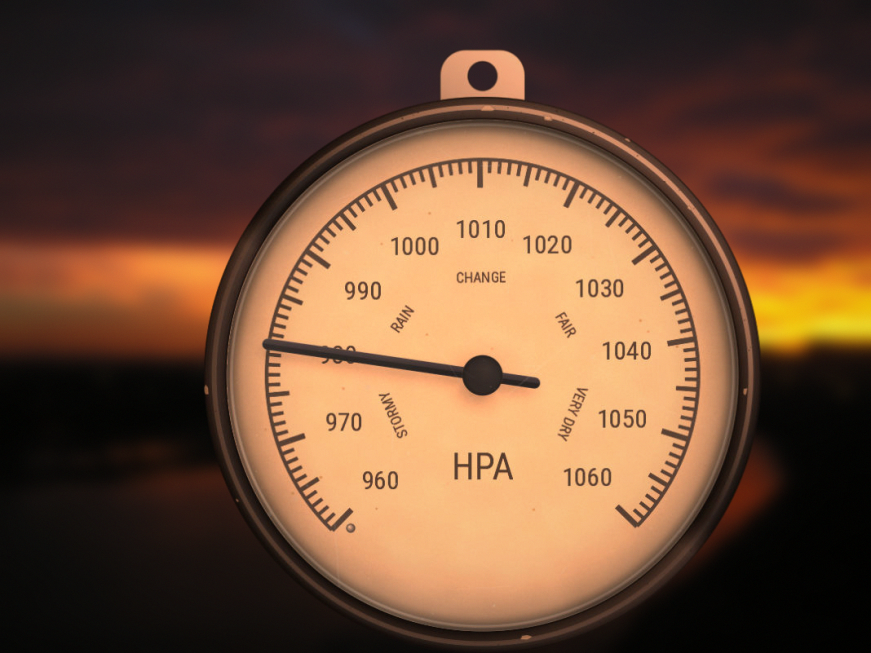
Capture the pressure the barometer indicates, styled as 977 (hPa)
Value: 980 (hPa)
